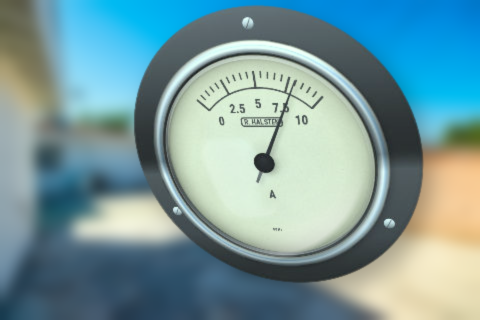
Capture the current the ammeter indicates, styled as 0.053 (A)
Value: 8 (A)
